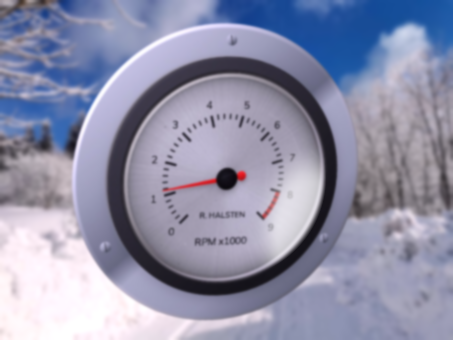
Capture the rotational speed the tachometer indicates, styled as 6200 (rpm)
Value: 1200 (rpm)
